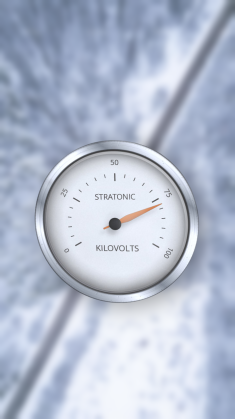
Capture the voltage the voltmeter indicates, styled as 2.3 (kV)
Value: 77.5 (kV)
